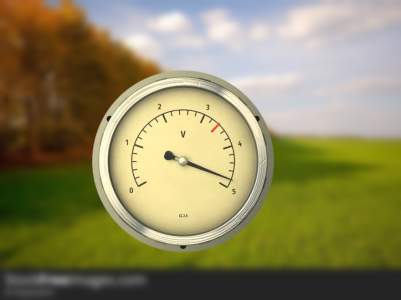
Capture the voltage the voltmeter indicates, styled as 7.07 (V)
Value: 4.8 (V)
